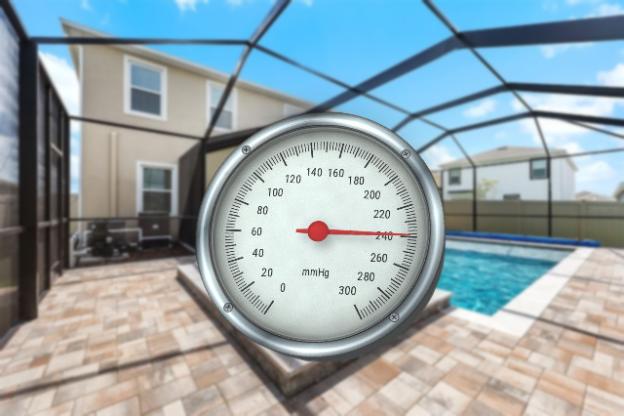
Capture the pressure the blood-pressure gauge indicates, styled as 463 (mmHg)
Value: 240 (mmHg)
